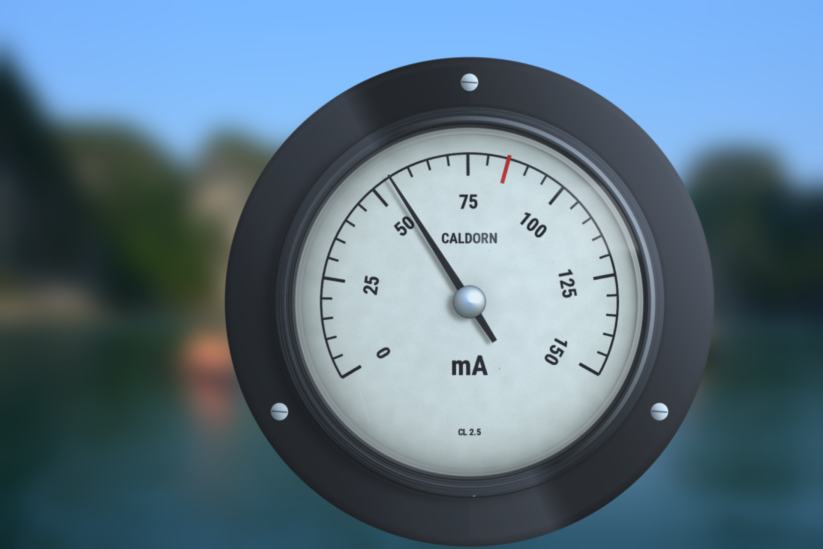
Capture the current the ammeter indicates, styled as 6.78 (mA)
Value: 55 (mA)
